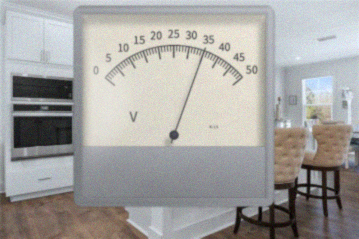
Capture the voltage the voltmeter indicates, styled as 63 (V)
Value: 35 (V)
